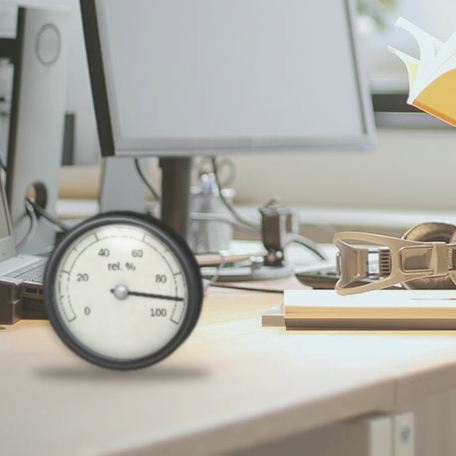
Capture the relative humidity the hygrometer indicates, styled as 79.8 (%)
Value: 90 (%)
